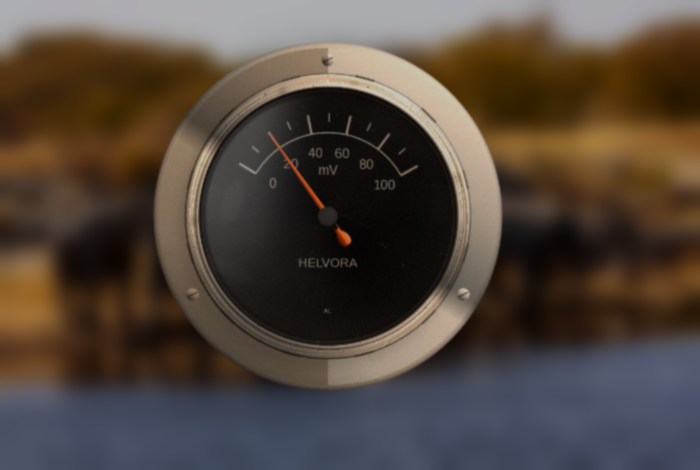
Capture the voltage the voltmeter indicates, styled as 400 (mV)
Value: 20 (mV)
